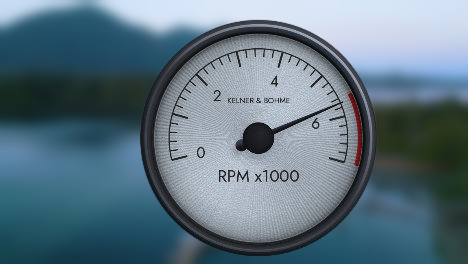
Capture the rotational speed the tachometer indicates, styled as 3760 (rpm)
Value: 5700 (rpm)
